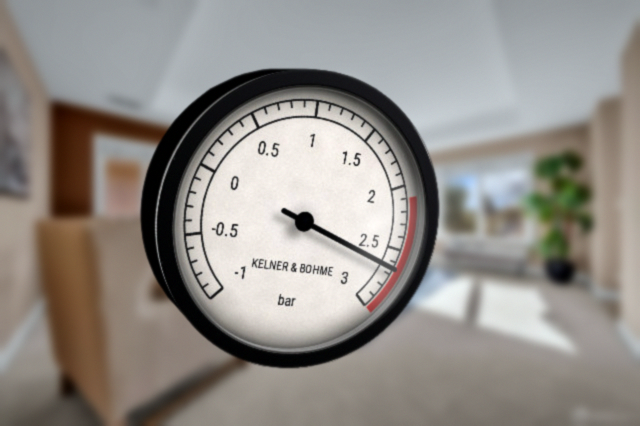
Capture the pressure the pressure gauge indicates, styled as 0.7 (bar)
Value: 2.65 (bar)
